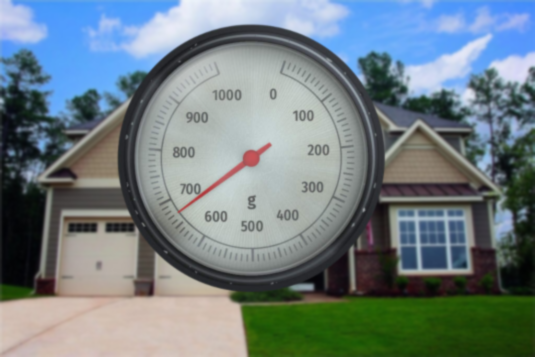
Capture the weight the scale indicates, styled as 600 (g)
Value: 670 (g)
